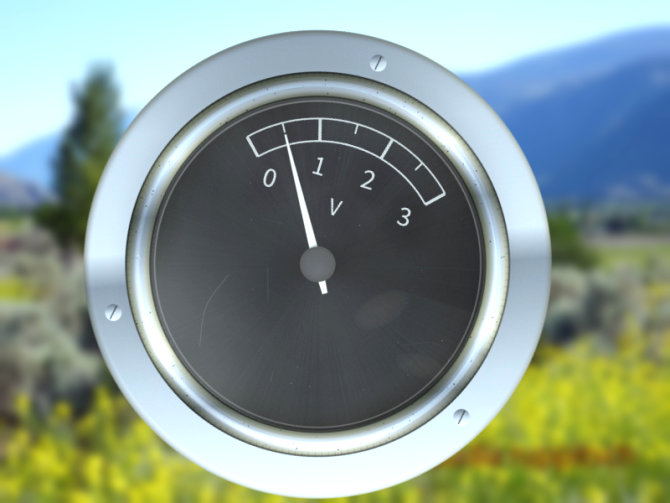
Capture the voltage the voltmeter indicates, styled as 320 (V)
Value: 0.5 (V)
